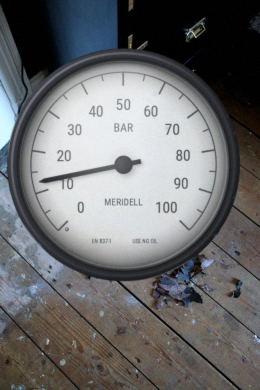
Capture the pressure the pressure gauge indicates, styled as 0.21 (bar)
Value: 12.5 (bar)
